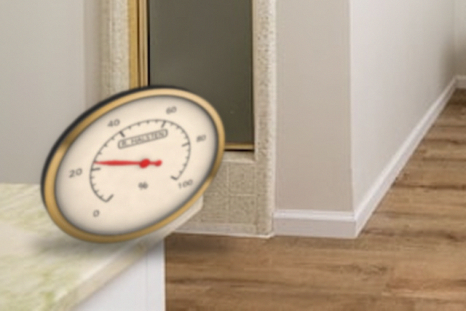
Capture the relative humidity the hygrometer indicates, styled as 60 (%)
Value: 24 (%)
